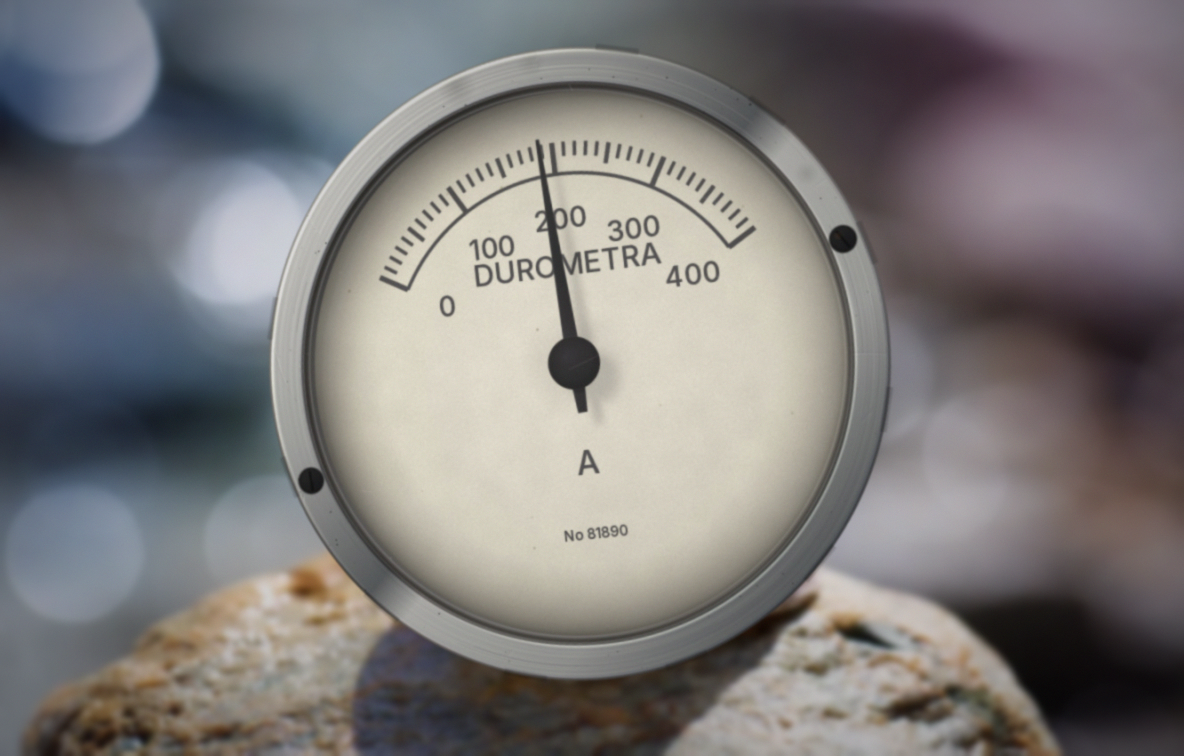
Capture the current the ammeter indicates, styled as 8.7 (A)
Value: 190 (A)
